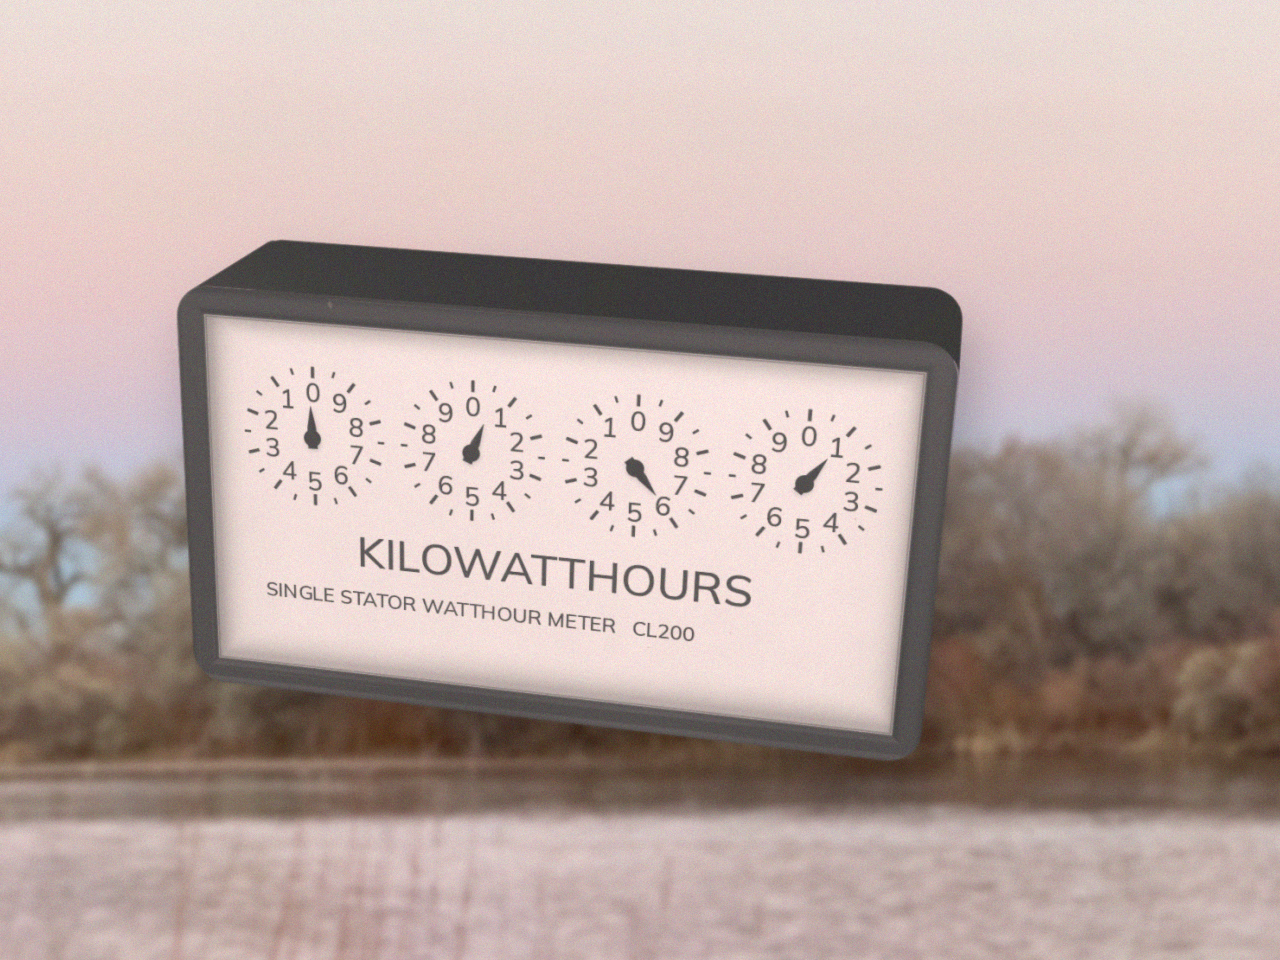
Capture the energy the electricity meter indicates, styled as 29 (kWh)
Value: 61 (kWh)
